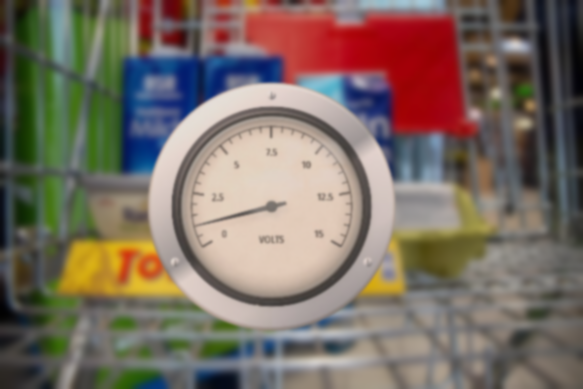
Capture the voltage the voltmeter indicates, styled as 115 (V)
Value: 1 (V)
